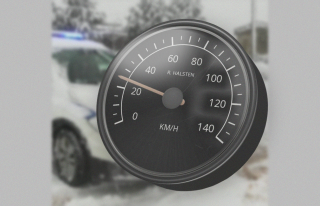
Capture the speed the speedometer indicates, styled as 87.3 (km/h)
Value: 25 (km/h)
